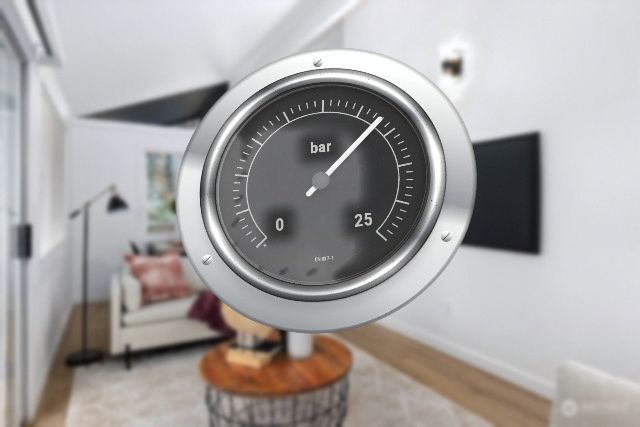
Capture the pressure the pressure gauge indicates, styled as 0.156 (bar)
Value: 16.5 (bar)
